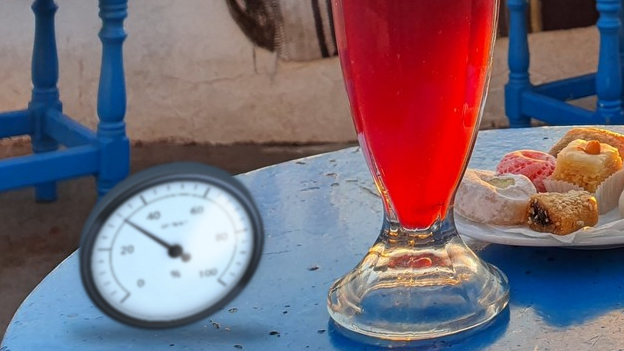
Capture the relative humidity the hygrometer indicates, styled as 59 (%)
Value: 32 (%)
